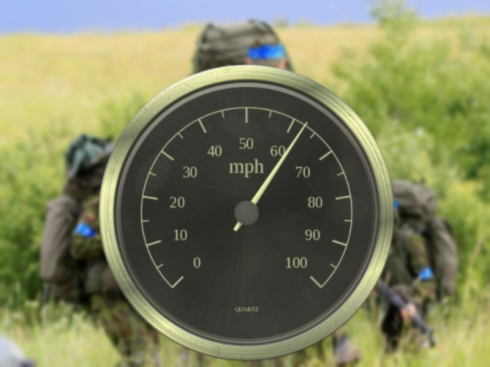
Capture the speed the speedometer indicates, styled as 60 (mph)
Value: 62.5 (mph)
